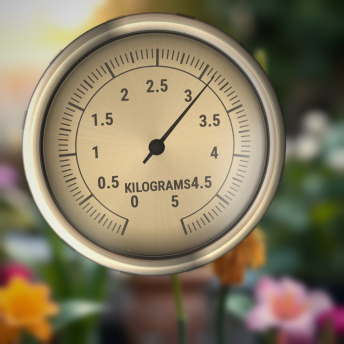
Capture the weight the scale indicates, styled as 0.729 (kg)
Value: 3.1 (kg)
